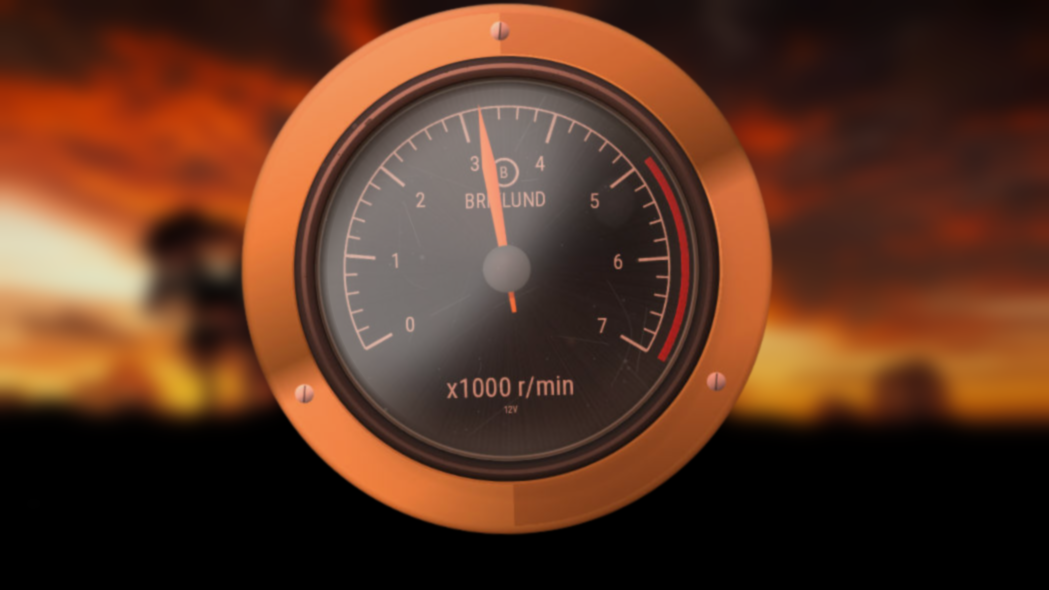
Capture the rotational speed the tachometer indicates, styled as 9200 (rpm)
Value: 3200 (rpm)
